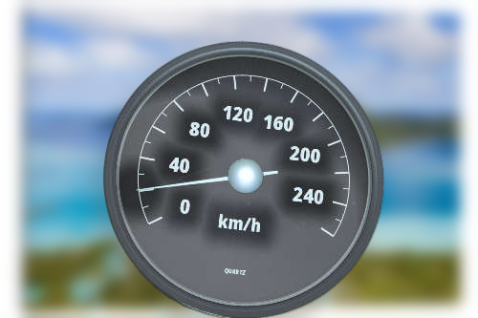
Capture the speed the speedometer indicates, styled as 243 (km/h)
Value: 20 (km/h)
